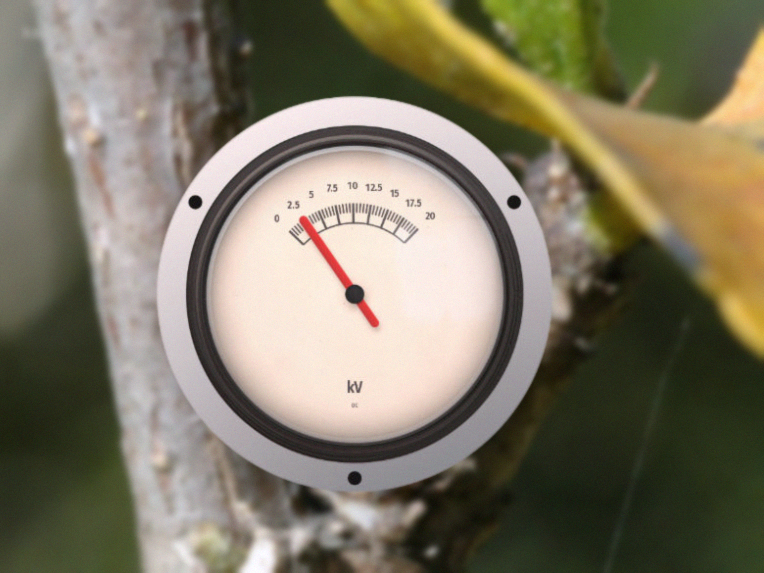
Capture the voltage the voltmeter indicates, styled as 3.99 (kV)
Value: 2.5 (kV)
